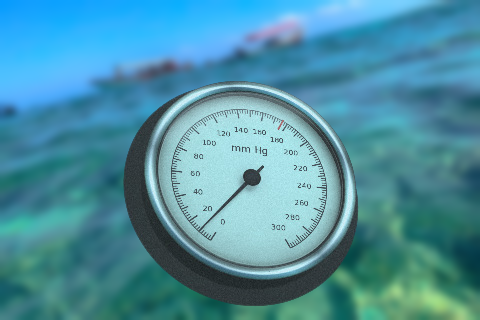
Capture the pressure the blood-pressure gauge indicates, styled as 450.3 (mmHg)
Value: 10 (mmHg)
